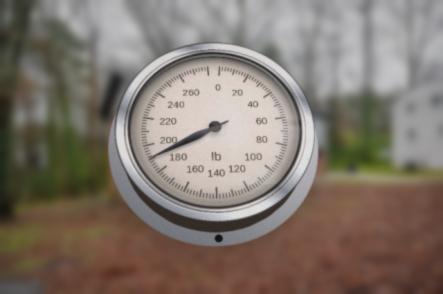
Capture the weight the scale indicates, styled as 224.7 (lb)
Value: 190 (lb)
